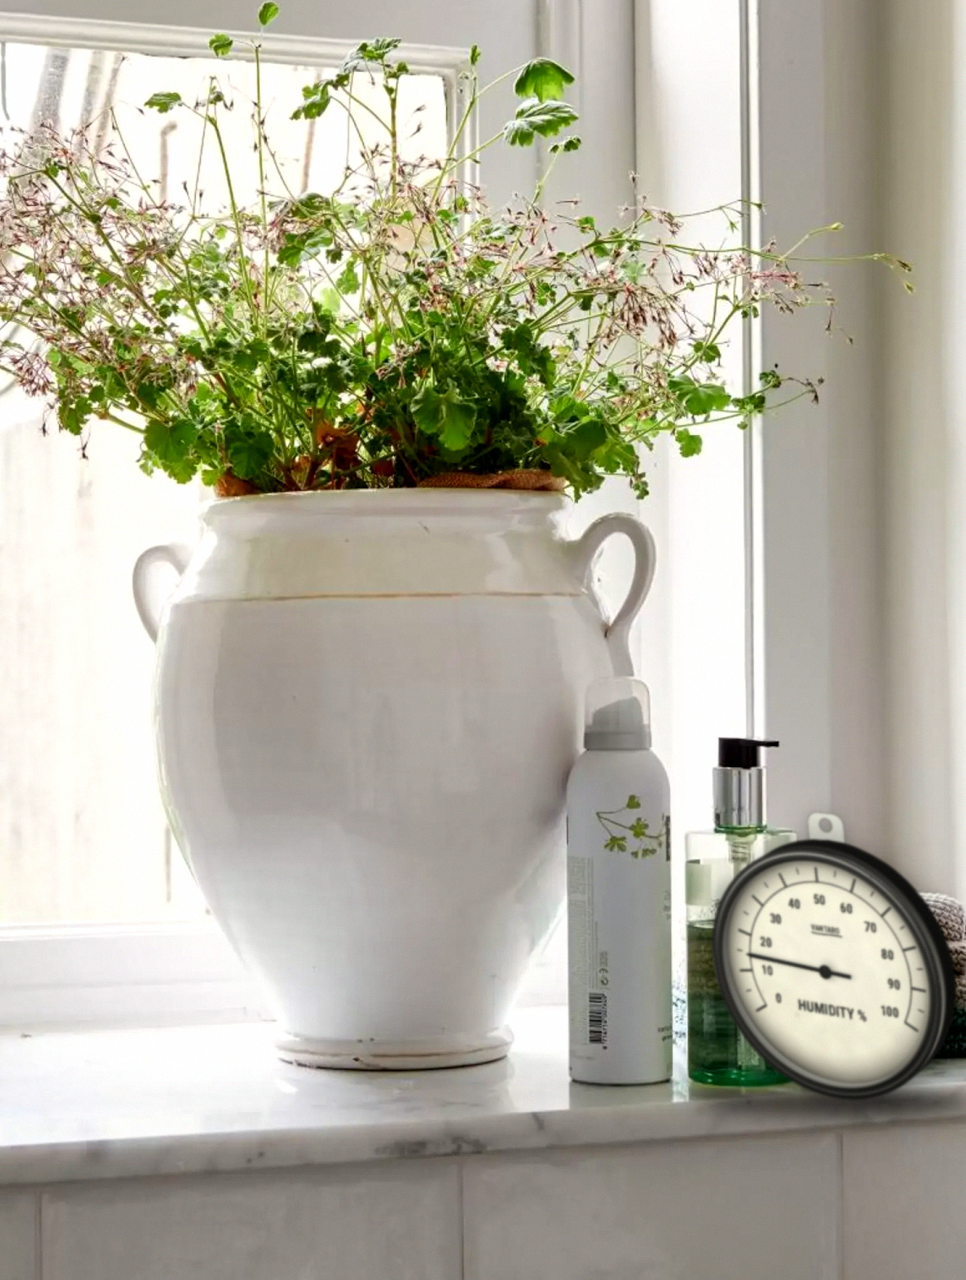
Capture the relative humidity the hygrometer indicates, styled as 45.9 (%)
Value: 15 (%)
